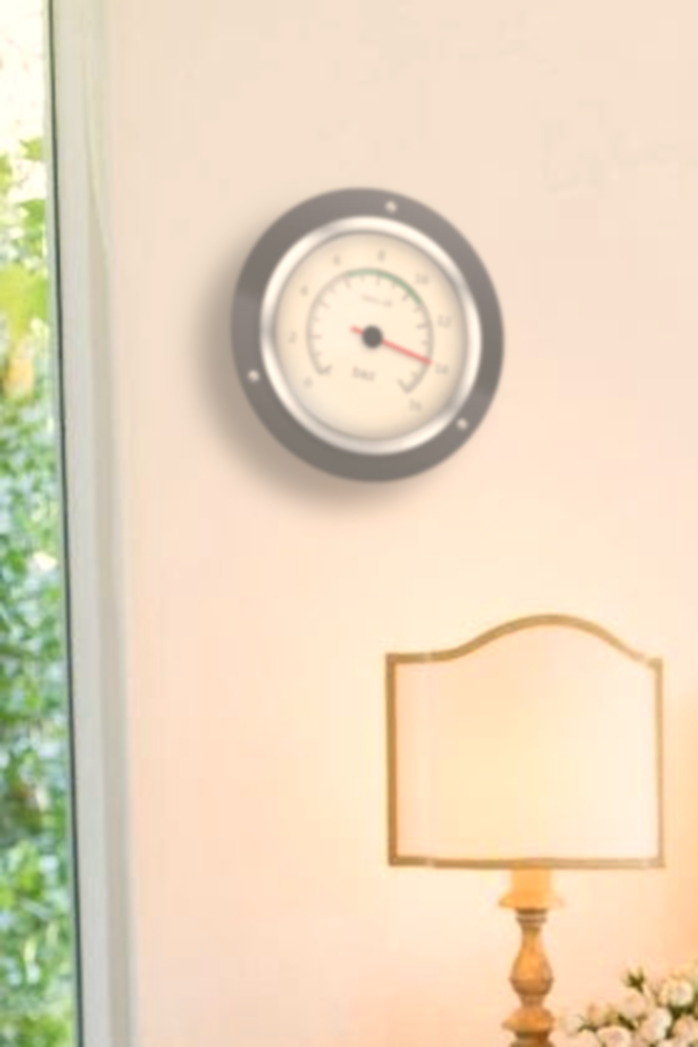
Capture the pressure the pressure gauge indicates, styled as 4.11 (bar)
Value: 14 (bar)
